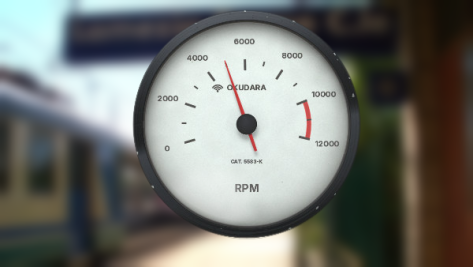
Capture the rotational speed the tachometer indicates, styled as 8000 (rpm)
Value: 5000 (rpm)
